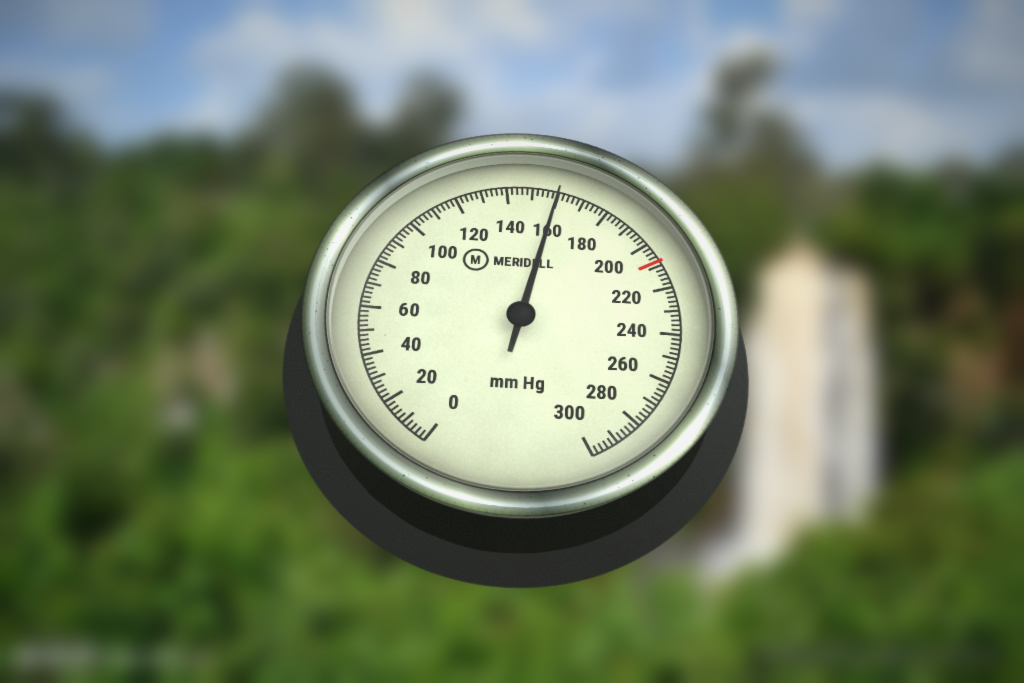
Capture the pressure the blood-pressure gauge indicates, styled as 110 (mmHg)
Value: 160 (mmHg)
